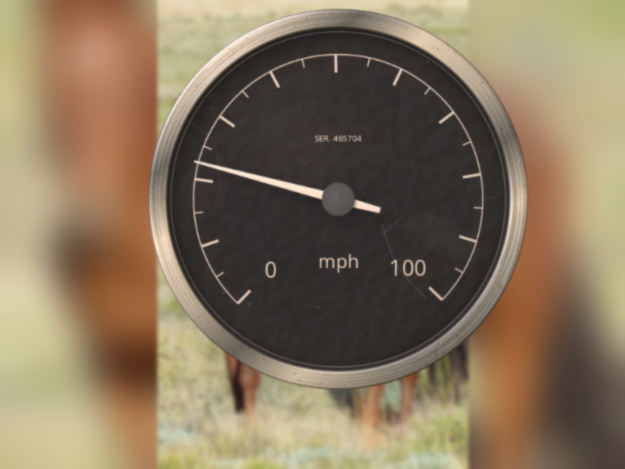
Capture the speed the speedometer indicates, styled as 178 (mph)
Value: 22.5 (mph)
